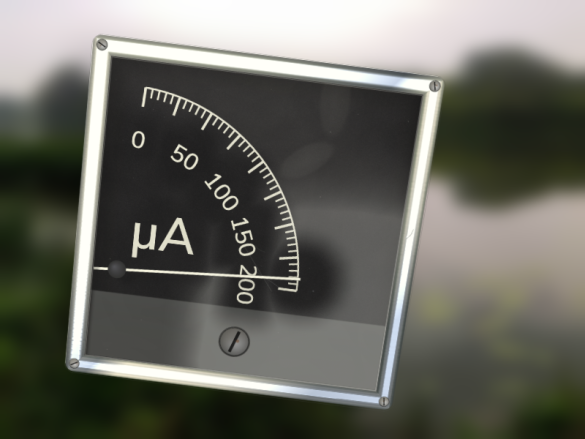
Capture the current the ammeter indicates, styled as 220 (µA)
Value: 190 (µA)
